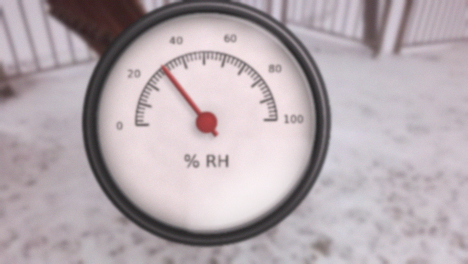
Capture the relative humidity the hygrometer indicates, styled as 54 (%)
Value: 30 (%)
